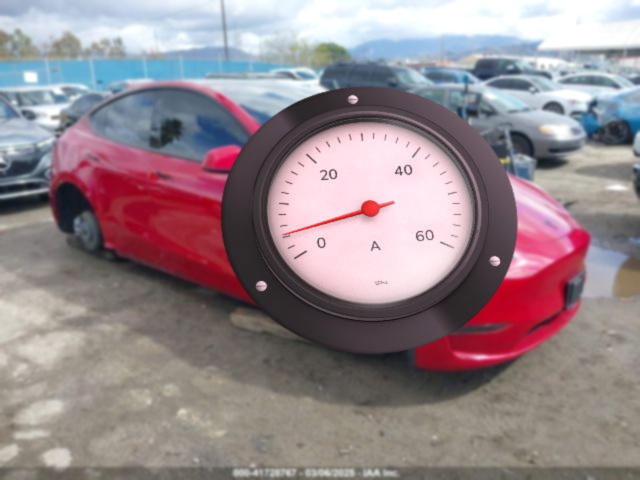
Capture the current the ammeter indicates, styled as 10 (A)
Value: 4 (A)
